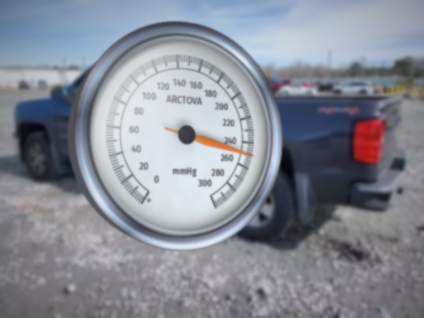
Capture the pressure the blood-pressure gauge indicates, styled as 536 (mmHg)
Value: 250 (mmHg)
